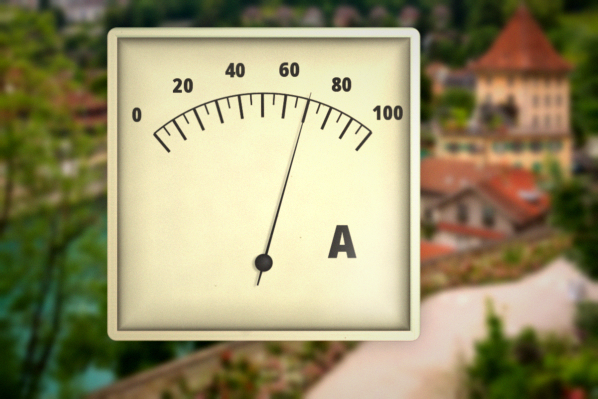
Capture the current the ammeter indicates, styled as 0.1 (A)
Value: 70 (A)
